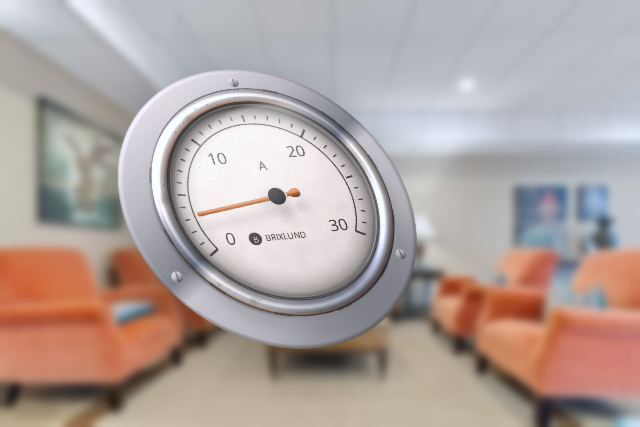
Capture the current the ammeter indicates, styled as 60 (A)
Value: 3 (A)
